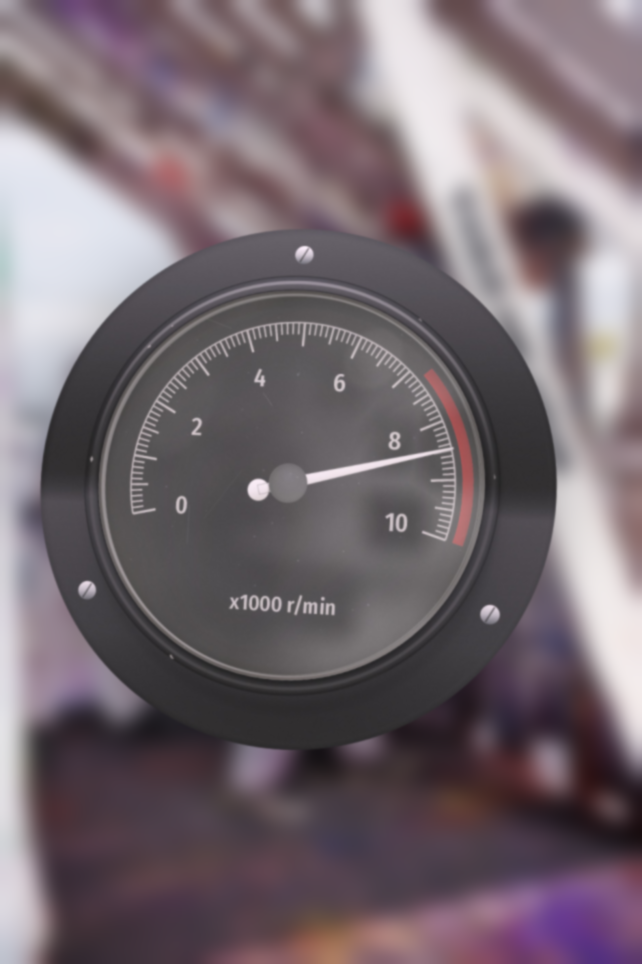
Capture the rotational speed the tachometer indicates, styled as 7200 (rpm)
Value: 8500 (rpm)
